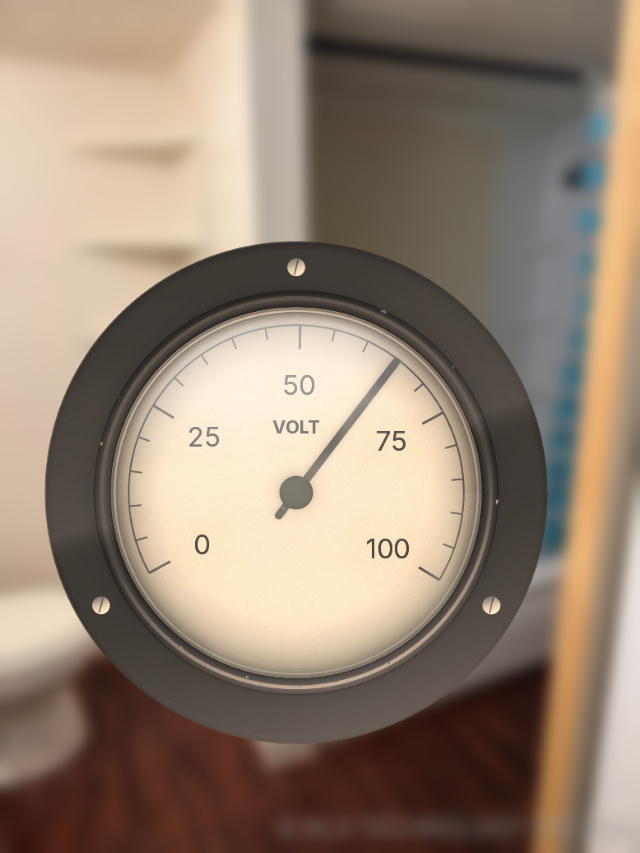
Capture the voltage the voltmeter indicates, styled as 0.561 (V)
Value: 65 (V)
